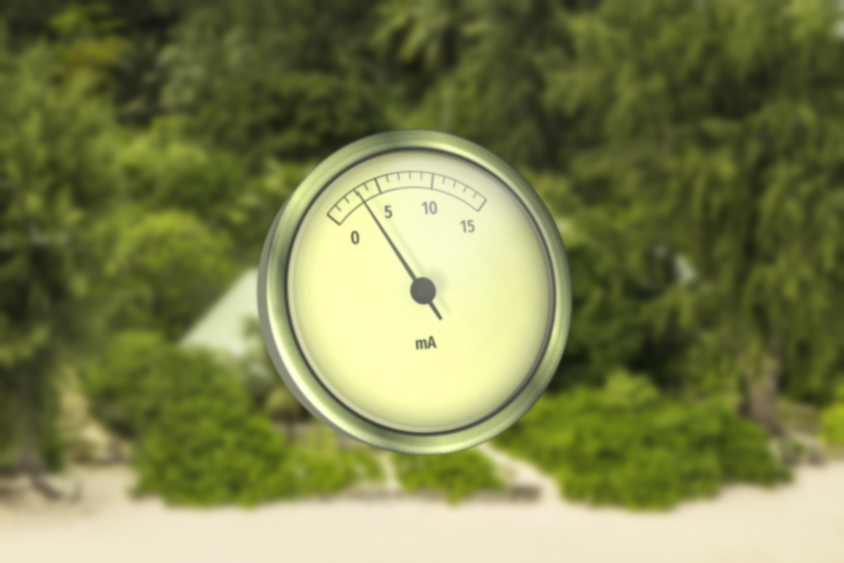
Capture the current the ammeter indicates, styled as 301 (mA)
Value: 3 (mA)
